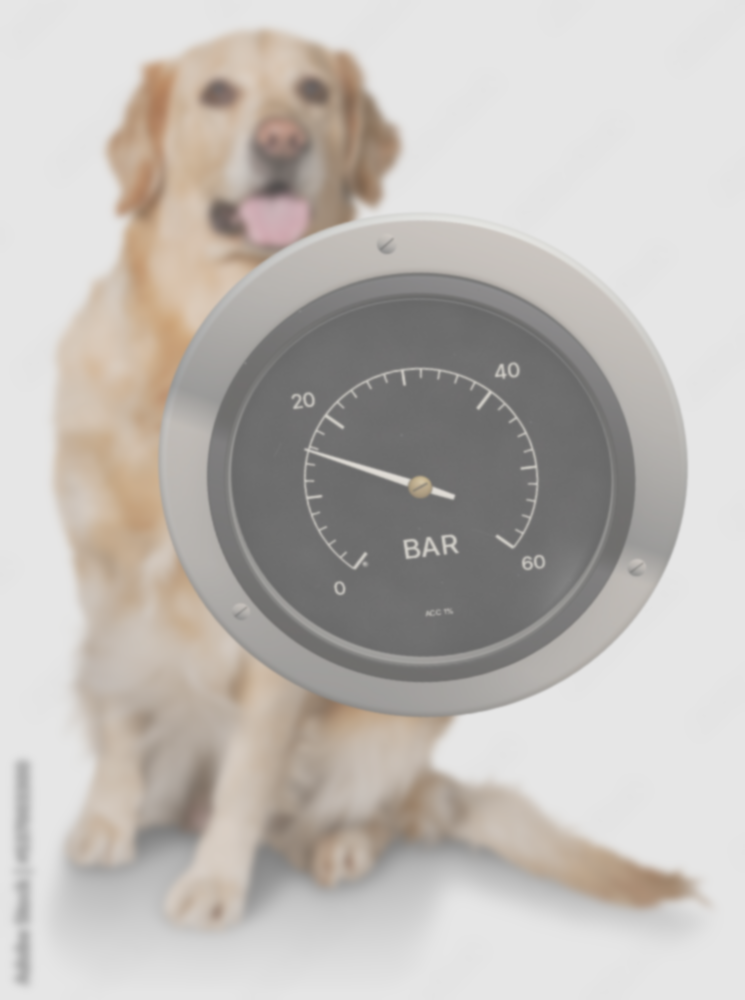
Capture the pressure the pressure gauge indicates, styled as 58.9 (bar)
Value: 16 (bar)
